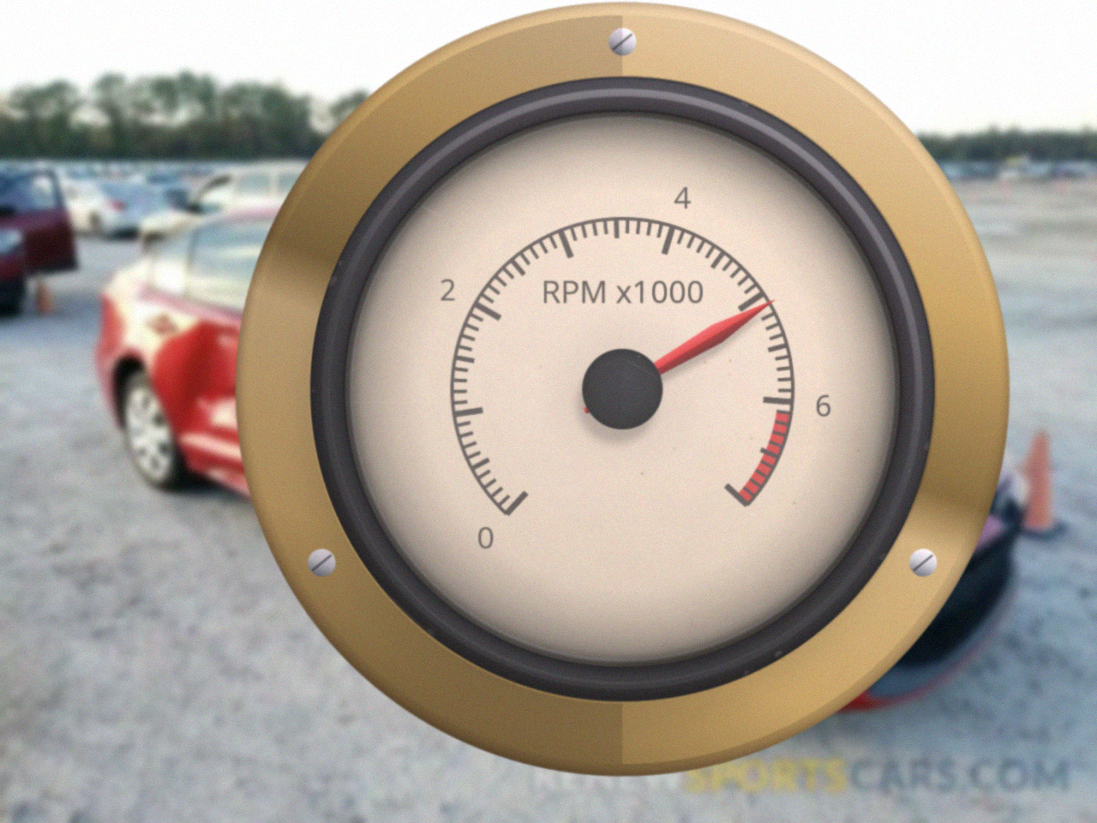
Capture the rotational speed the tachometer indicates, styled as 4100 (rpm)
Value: 5100 (rpm)
